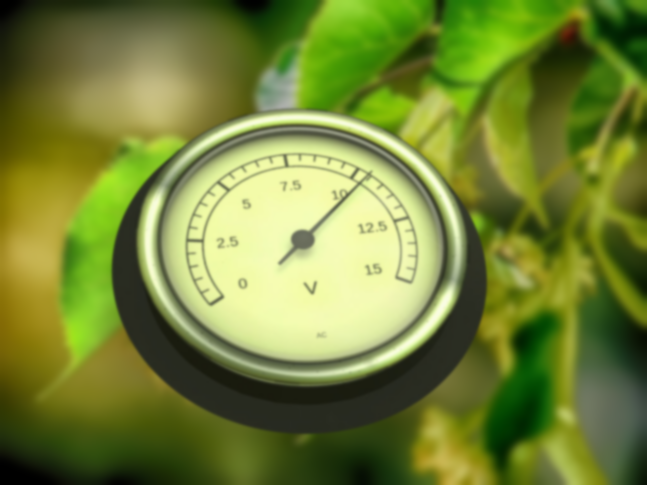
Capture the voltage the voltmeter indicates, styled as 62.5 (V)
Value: 10.5 (V)
